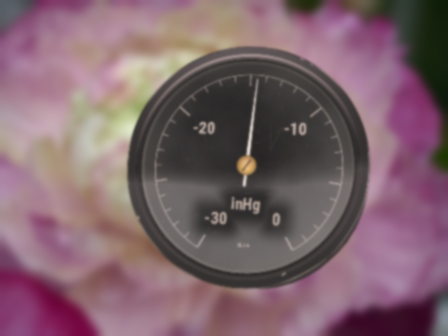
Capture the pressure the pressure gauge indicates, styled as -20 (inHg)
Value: -14.5 (inHg)
